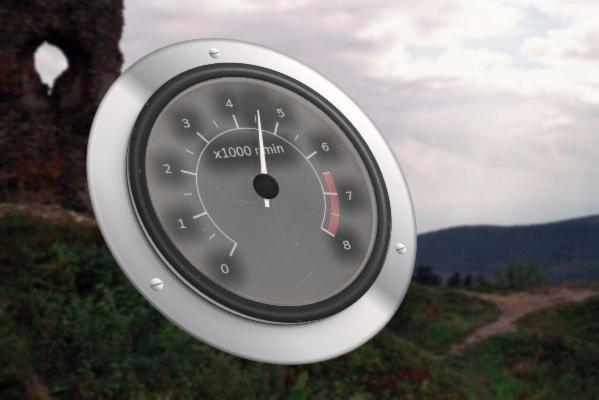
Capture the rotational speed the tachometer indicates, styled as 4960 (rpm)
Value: 4500 (rpm)
